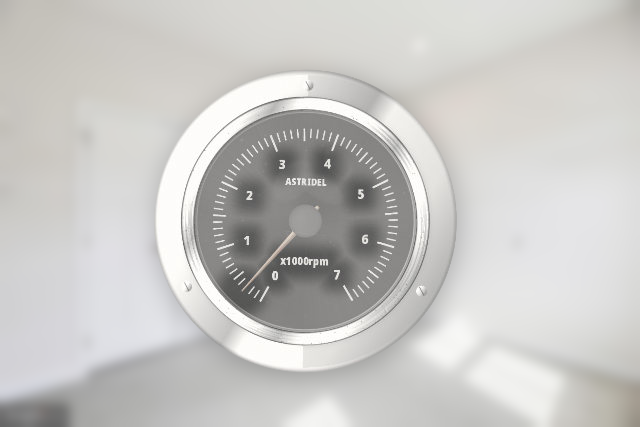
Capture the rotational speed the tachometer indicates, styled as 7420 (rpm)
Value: 300 (rpm)
